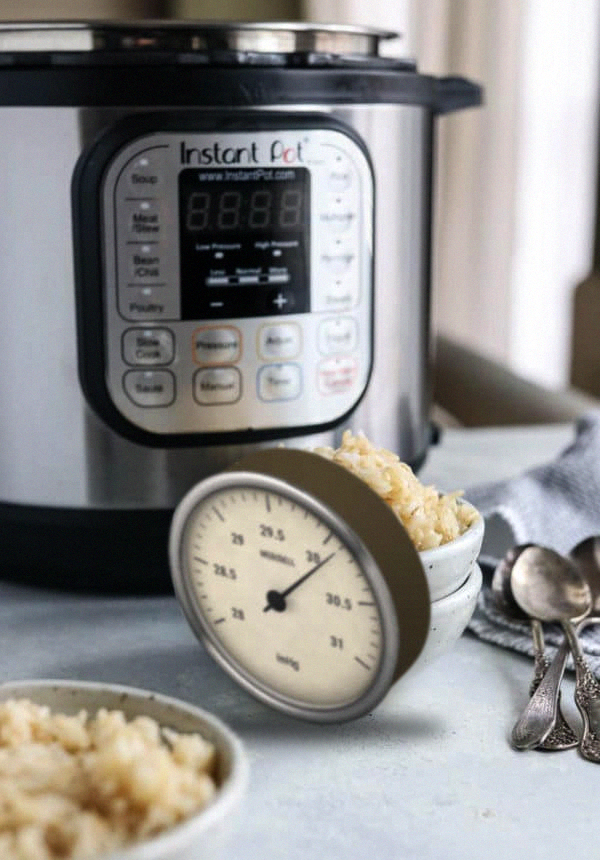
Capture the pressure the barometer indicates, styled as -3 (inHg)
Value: 30.1 (inHg)
